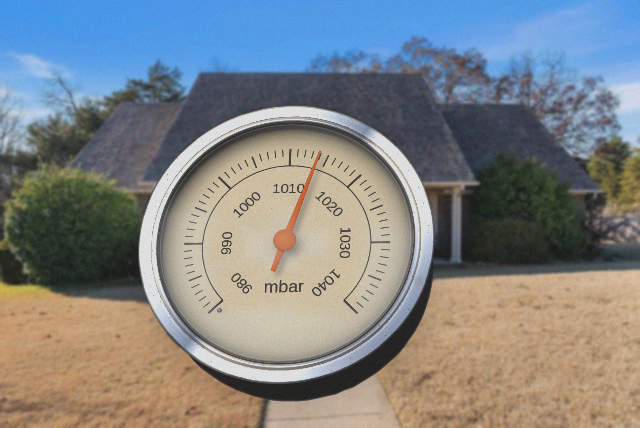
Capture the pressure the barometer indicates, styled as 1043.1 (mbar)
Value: 1014 (mbar)
